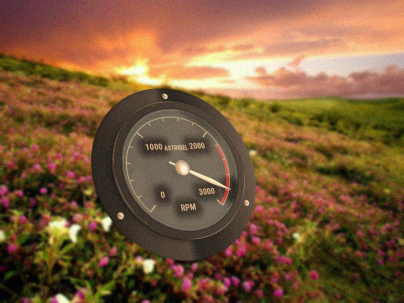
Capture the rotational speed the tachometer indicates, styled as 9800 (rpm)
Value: 2800 (rpm)
